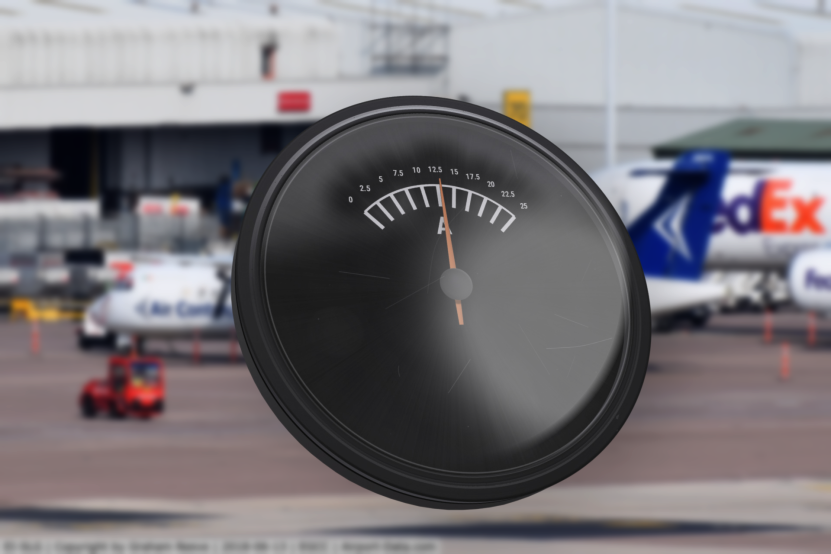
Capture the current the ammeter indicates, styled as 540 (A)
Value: 12.5 (A)
